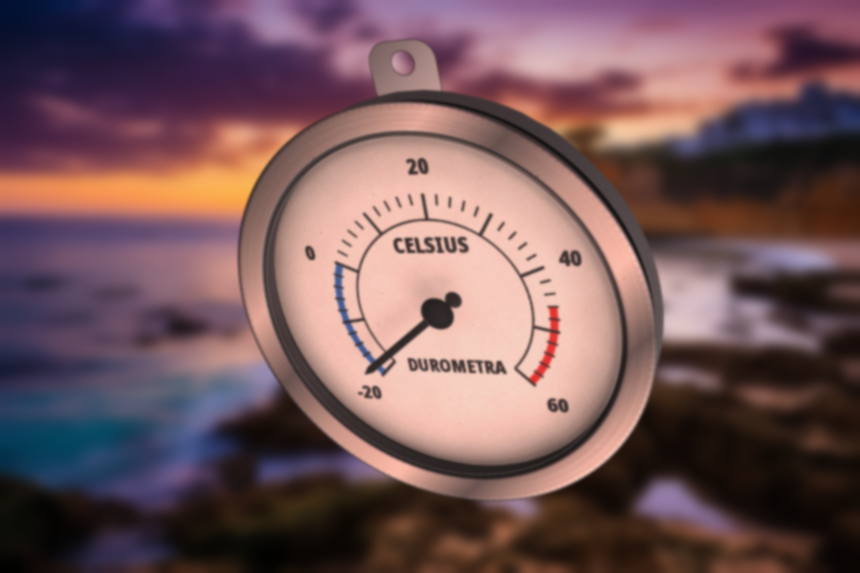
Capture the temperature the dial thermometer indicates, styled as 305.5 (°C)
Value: -18 (°C)
